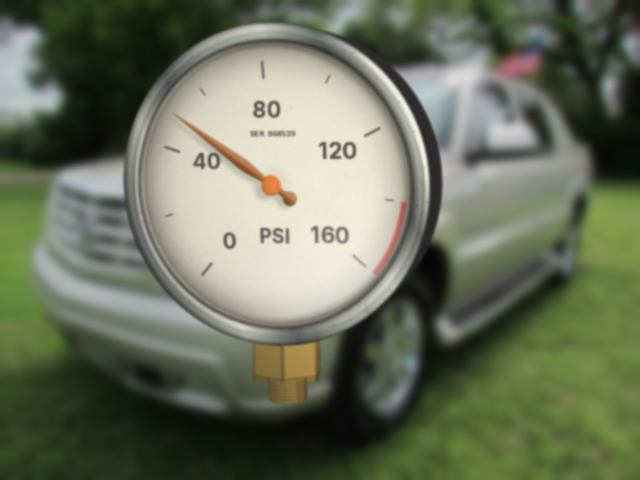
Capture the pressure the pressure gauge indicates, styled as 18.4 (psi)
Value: 50 (psi)
